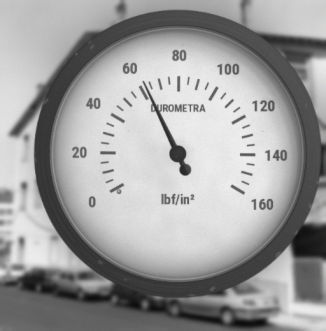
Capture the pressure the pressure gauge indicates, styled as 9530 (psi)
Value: 62.5 (psi)
